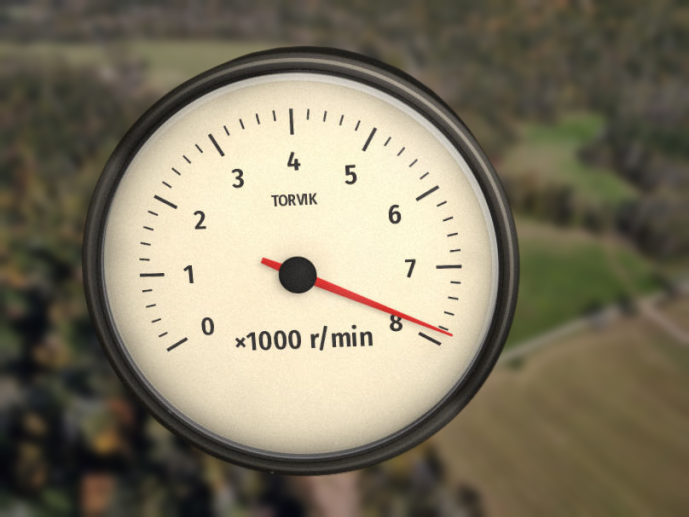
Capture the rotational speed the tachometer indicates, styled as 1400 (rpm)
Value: 7800 (rpm)
